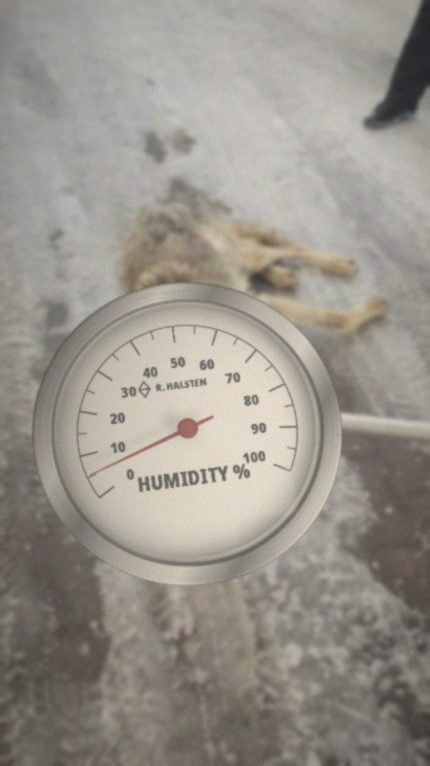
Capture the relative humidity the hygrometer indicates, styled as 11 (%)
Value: 5 (%)
